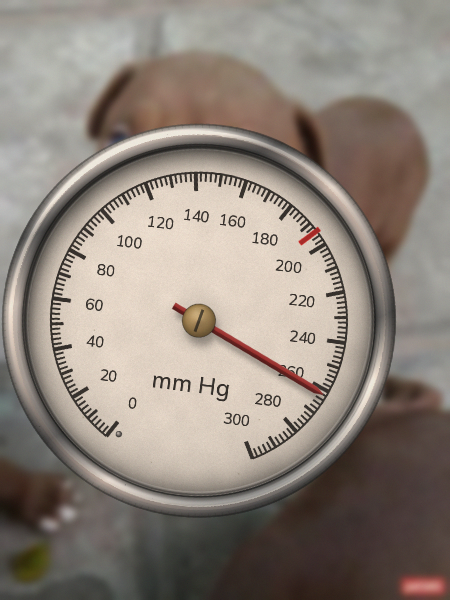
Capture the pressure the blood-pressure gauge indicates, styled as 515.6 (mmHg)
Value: 262 (mmHg)
